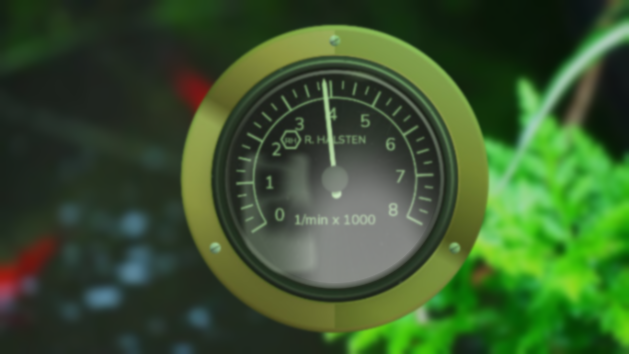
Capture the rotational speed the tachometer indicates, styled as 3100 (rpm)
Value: 3875 (rpm)
